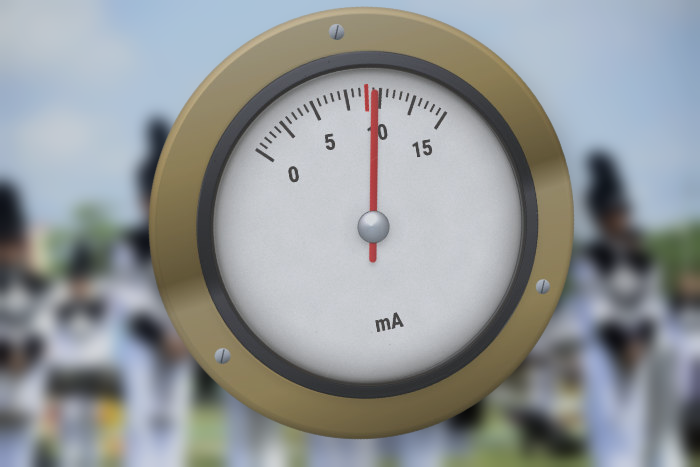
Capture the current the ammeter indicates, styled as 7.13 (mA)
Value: 9.5 (mA)
